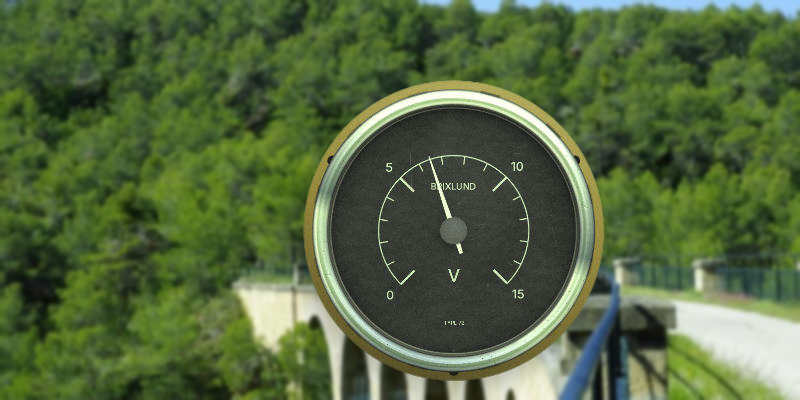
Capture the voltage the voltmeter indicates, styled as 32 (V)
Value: 6.5 (V)
